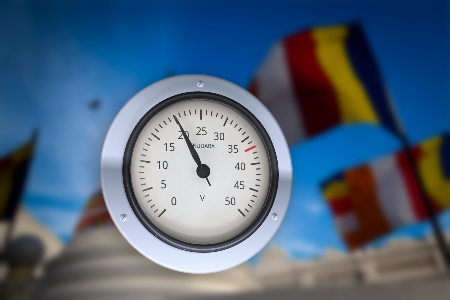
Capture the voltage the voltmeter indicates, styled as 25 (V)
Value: 20 (V)
